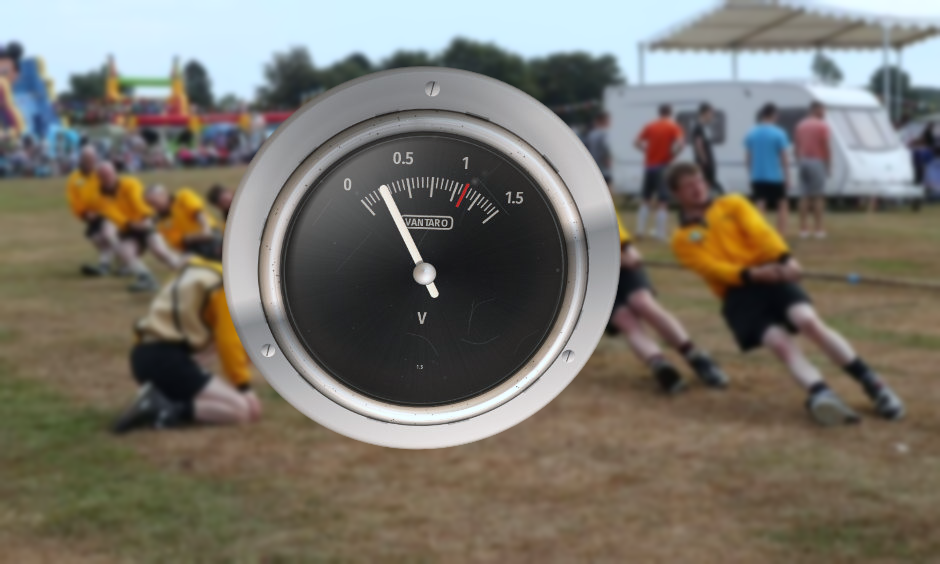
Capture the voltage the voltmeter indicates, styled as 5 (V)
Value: 0.25 (V)
